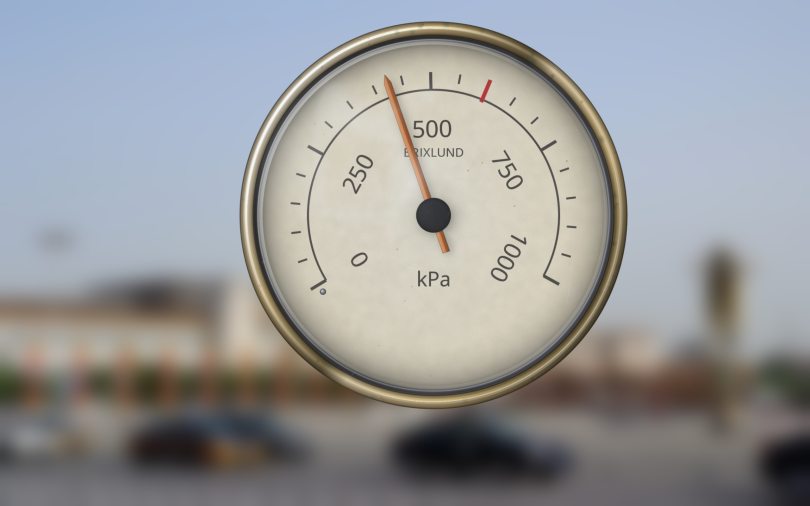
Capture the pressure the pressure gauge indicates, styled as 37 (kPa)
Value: 425 (kPa)
